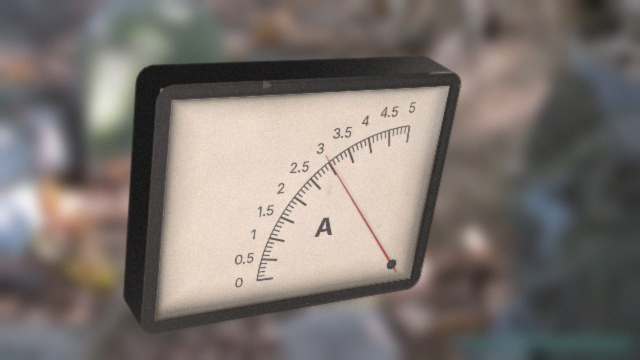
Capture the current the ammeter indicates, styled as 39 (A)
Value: 3 (A)
